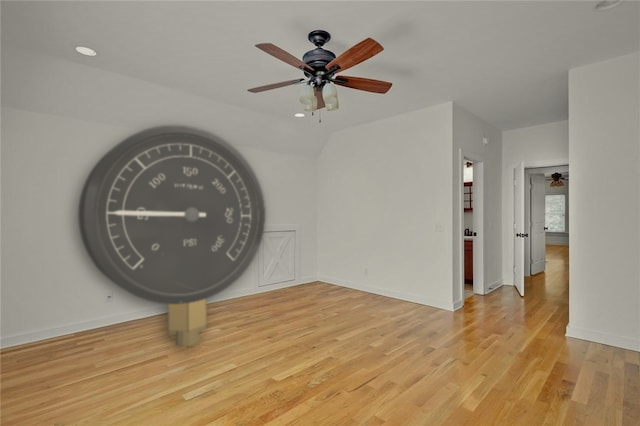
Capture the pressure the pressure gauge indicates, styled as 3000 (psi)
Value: 50 (psi)
